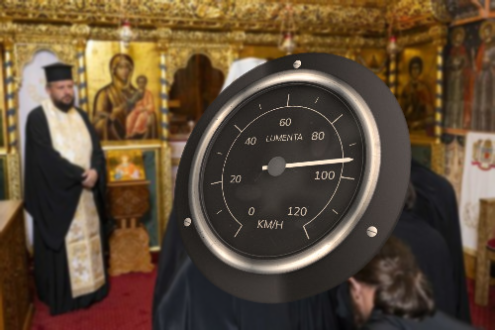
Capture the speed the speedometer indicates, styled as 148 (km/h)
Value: 95 (km/h)
